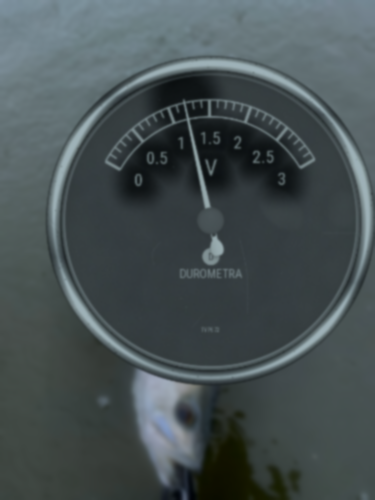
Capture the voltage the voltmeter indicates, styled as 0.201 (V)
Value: 1.2 (V)
